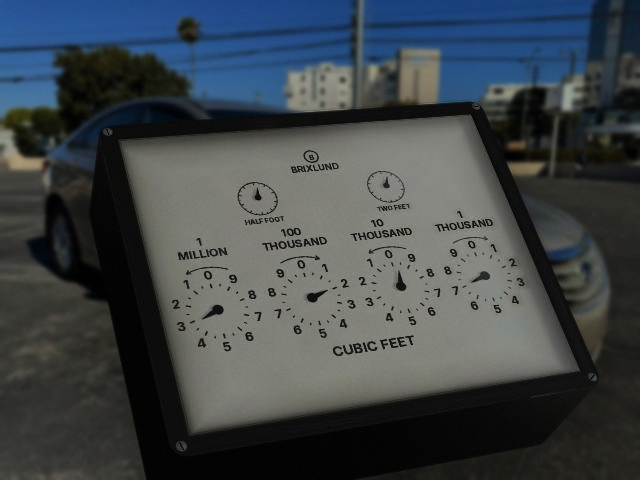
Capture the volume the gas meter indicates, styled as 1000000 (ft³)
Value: 319700 (ft³)
